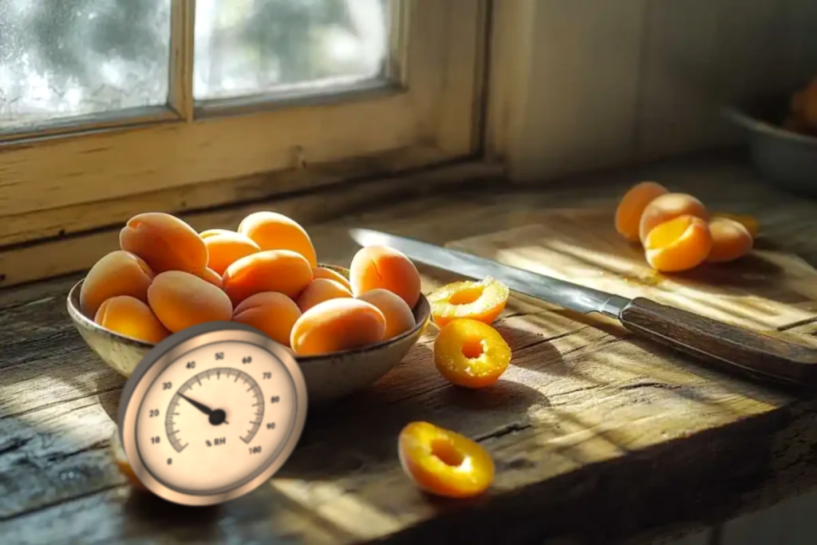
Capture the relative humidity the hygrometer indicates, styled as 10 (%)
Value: 30 (%)
